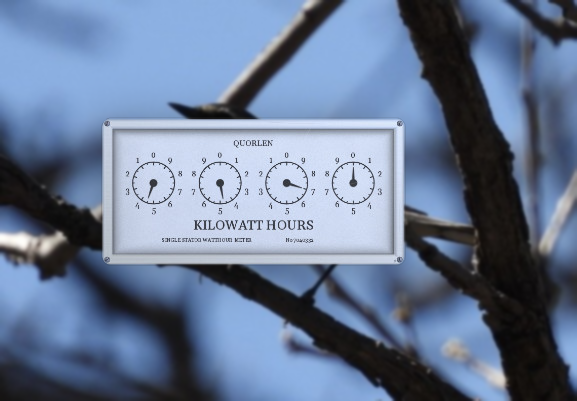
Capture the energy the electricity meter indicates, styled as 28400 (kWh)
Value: 4470 (kWh)
